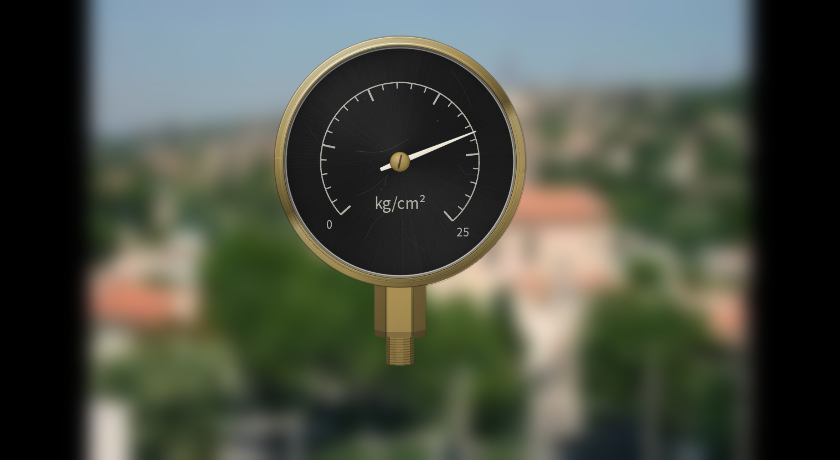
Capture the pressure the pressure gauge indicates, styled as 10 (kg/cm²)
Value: 18.5 (kg/cm²)
